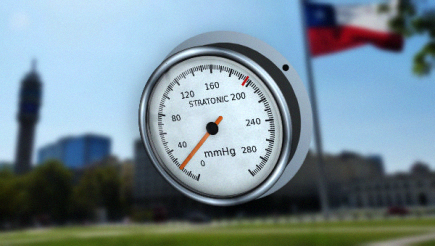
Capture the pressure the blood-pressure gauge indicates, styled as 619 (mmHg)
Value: 20 (mmHg)
